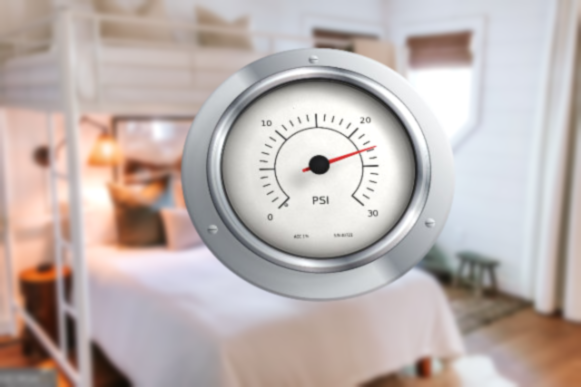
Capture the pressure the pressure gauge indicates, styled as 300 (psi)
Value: 23 (psi)
